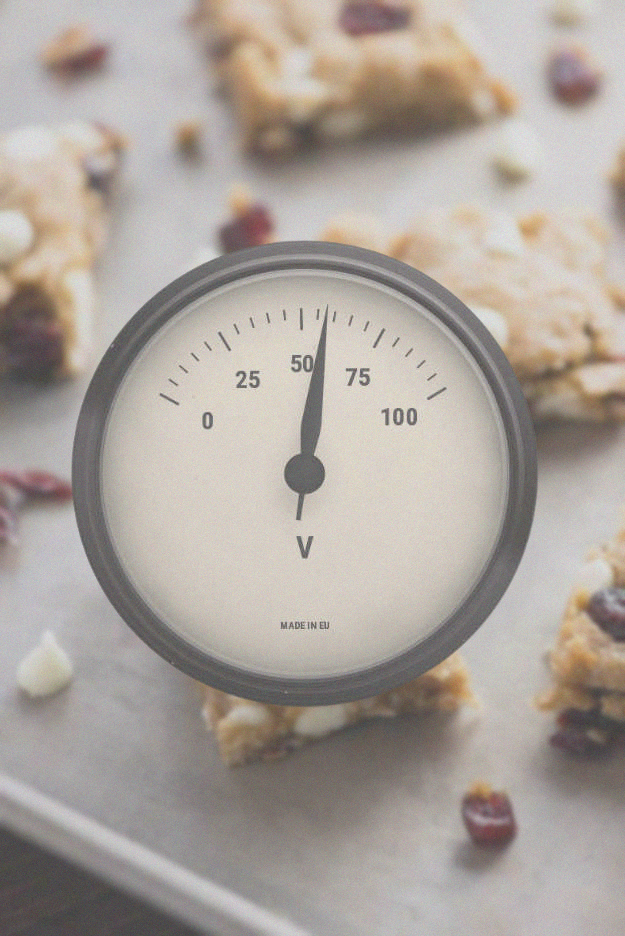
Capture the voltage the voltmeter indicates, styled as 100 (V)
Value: 57.5 (V)
